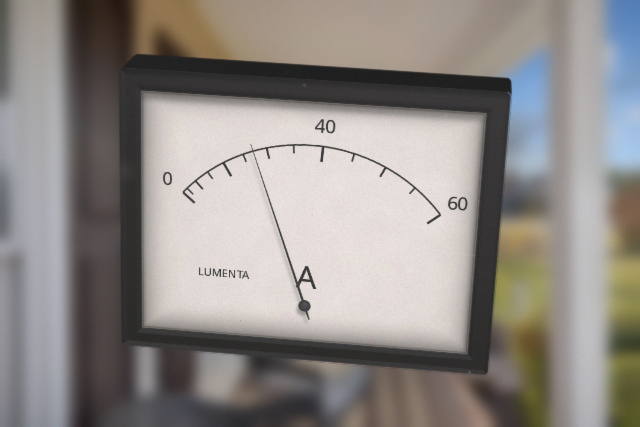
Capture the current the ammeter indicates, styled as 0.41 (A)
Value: 27.5 (A)
